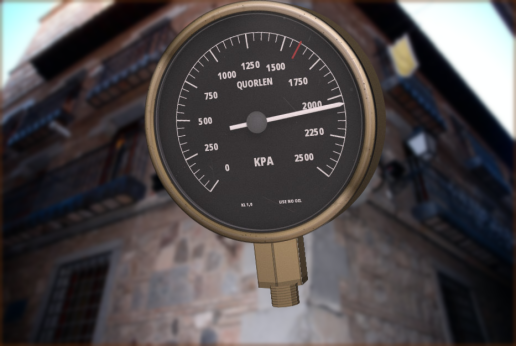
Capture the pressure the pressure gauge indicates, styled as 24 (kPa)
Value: 2050 (kPa)
